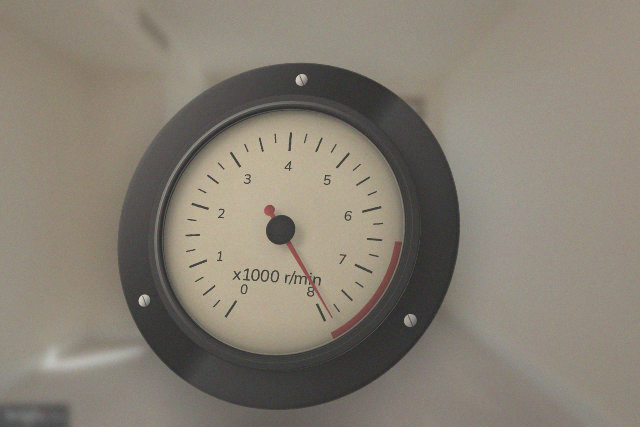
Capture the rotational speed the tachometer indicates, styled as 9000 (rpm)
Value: 7875 (rpm)
